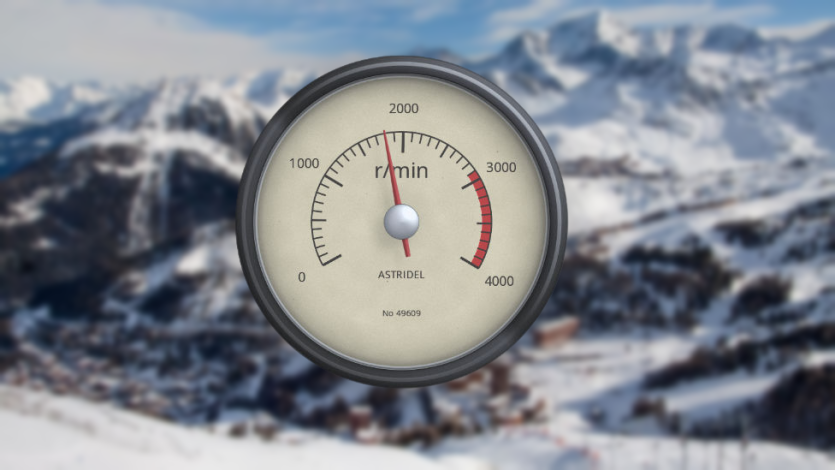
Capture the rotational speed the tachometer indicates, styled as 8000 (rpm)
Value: 1800 (rpm)
